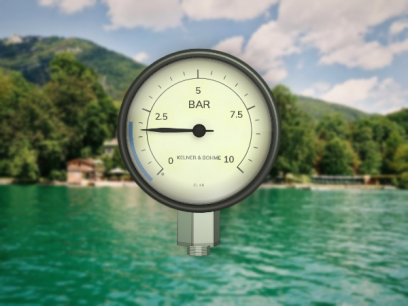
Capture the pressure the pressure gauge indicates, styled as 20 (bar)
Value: 1.75 (bar)
